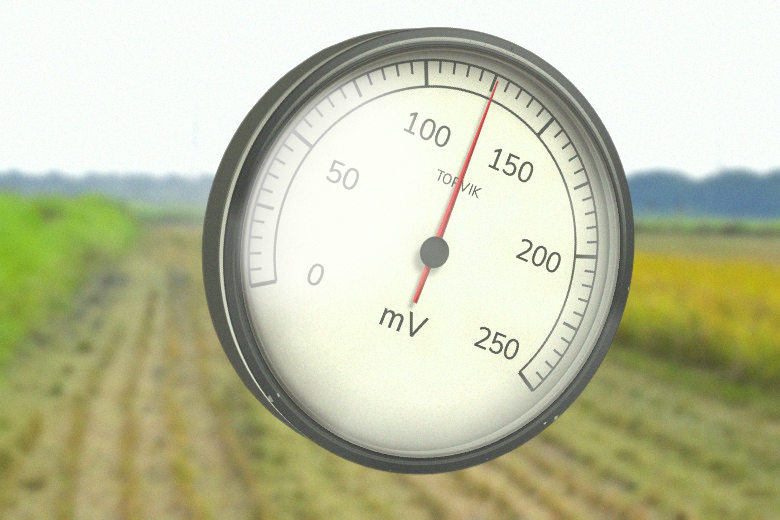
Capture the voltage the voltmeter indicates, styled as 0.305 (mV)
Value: 125 (mV)
